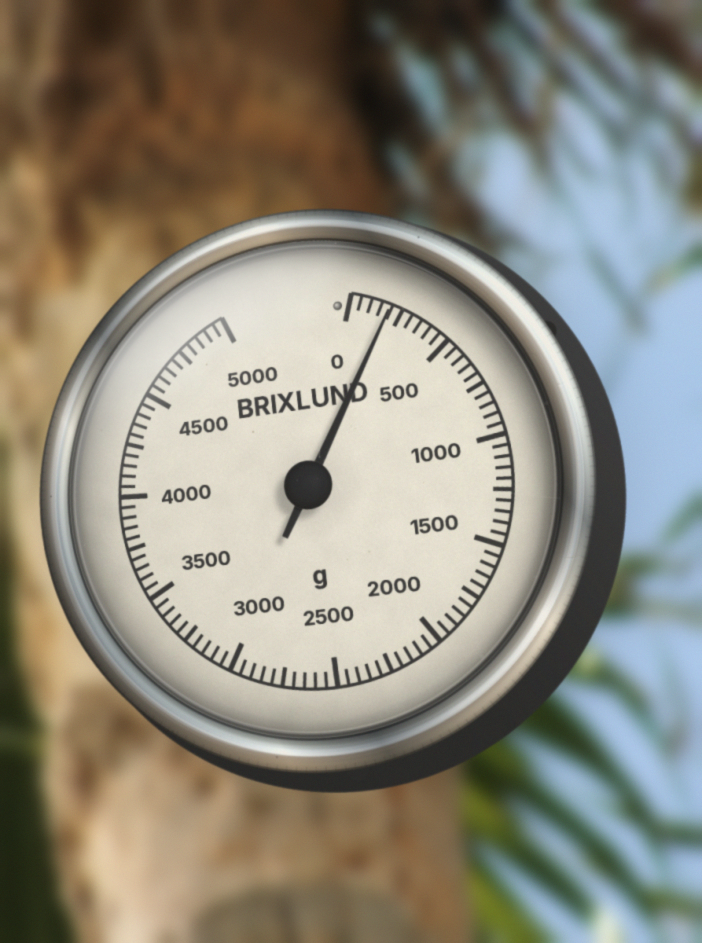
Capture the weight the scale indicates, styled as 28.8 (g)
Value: 200 (g)
